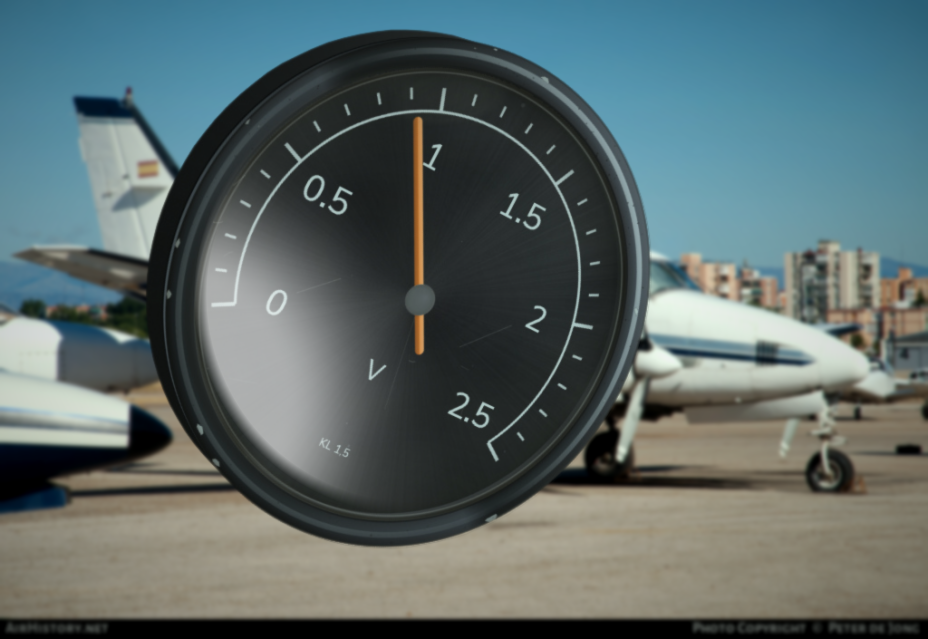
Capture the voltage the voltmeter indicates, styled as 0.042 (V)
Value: 0.9 (V)
